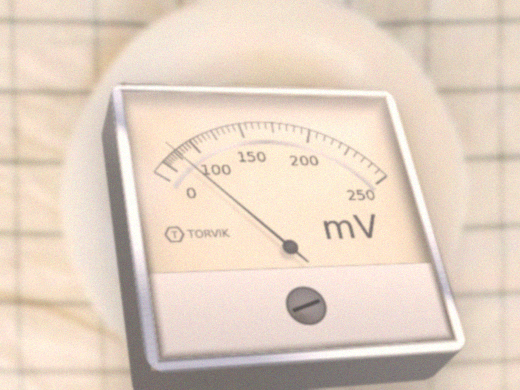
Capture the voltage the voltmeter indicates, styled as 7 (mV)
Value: 75 (mV)
